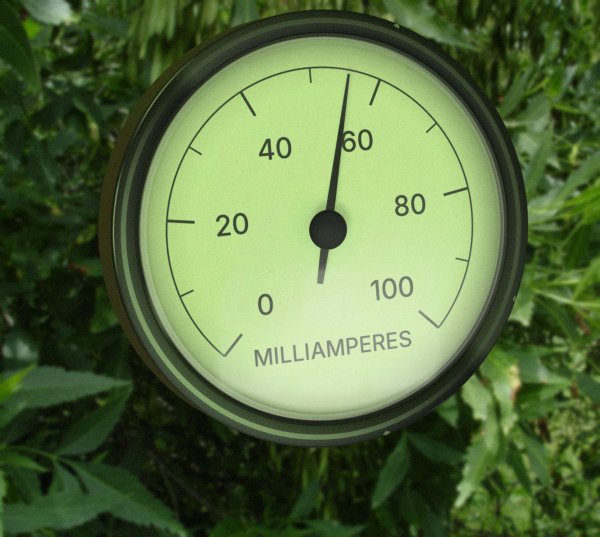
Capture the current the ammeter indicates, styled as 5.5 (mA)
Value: 55 (mA)
